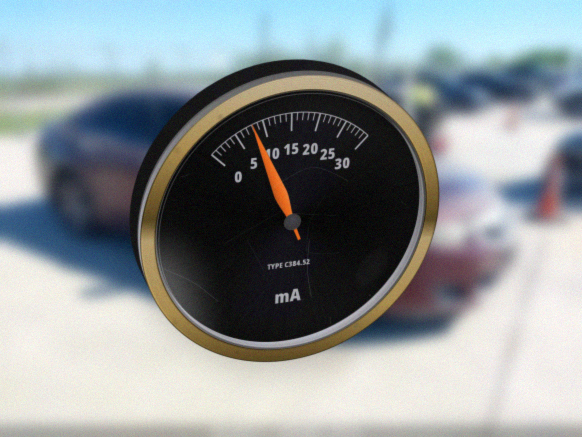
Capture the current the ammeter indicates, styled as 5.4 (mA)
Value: 8 (mA)
